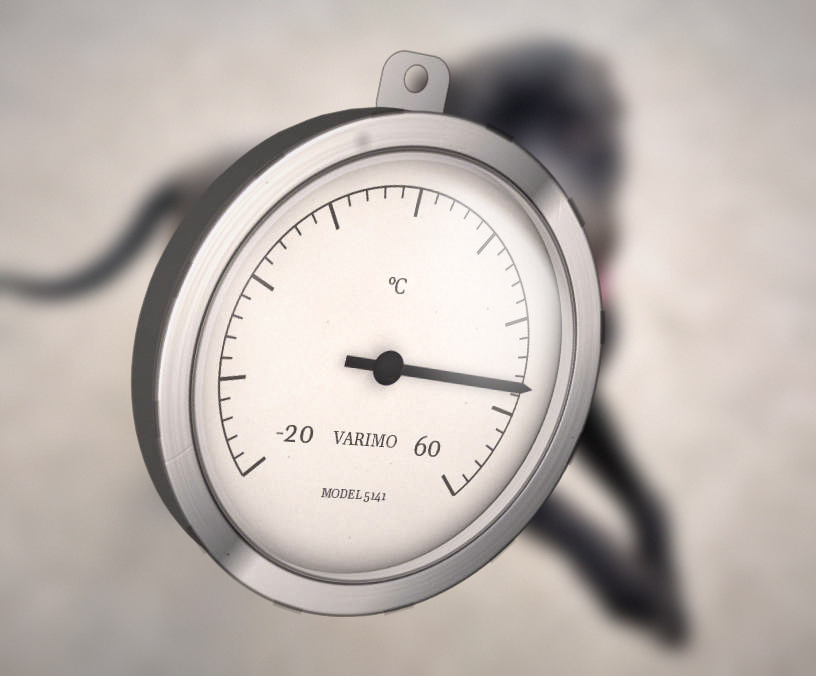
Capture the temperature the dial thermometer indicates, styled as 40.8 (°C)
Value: 47 (°C)
